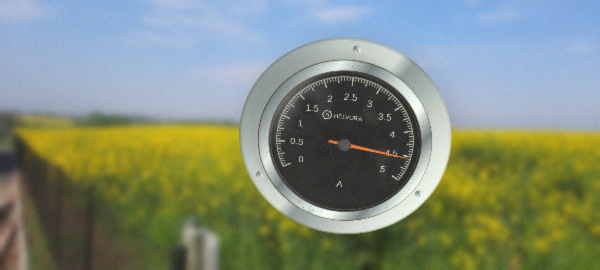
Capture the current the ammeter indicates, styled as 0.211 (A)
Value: 4.5 (A)
